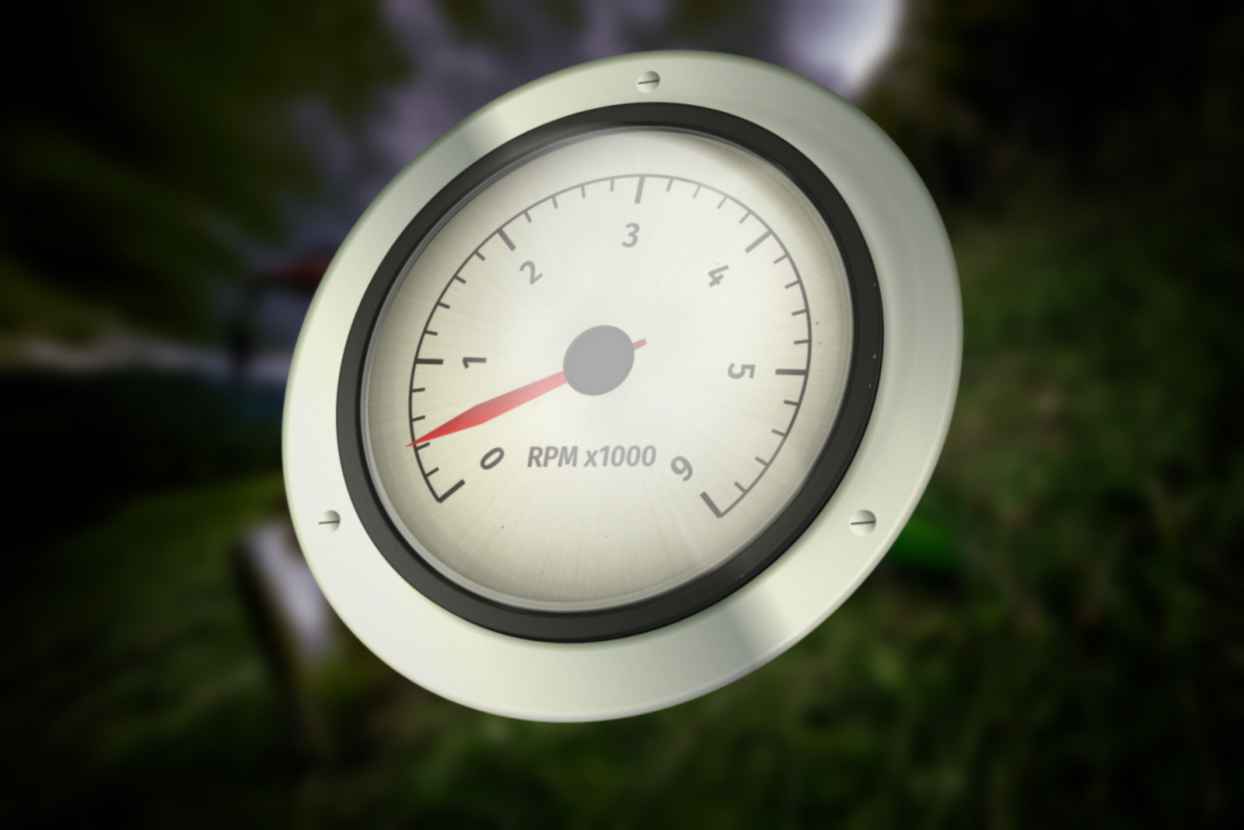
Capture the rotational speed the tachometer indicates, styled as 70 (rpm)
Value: 400 (rpm)
